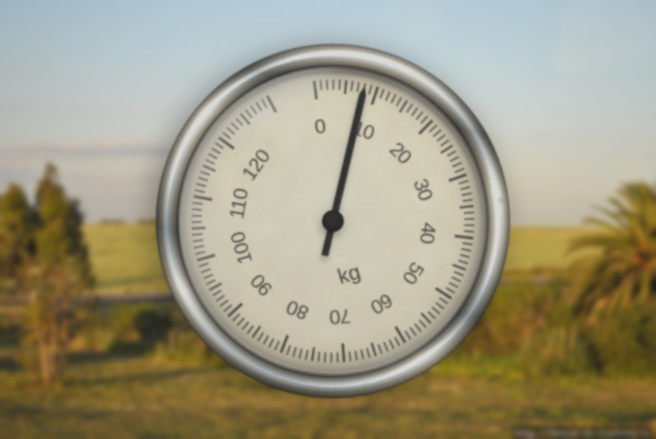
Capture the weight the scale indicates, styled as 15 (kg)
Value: 8 (kg)
